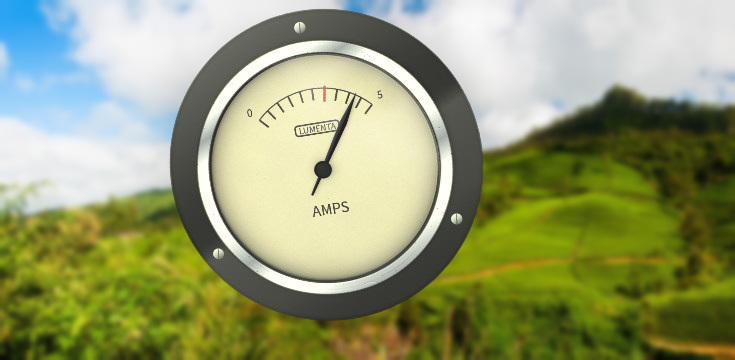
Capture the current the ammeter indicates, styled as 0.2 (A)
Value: 4.25 (A)
